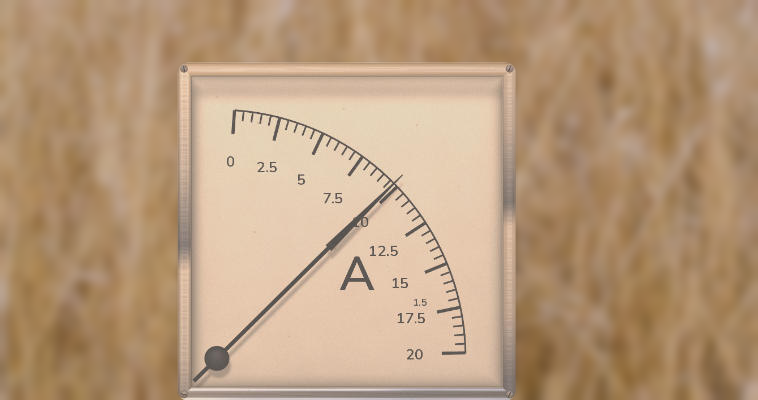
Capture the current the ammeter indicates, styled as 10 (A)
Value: 9.75 (A)
